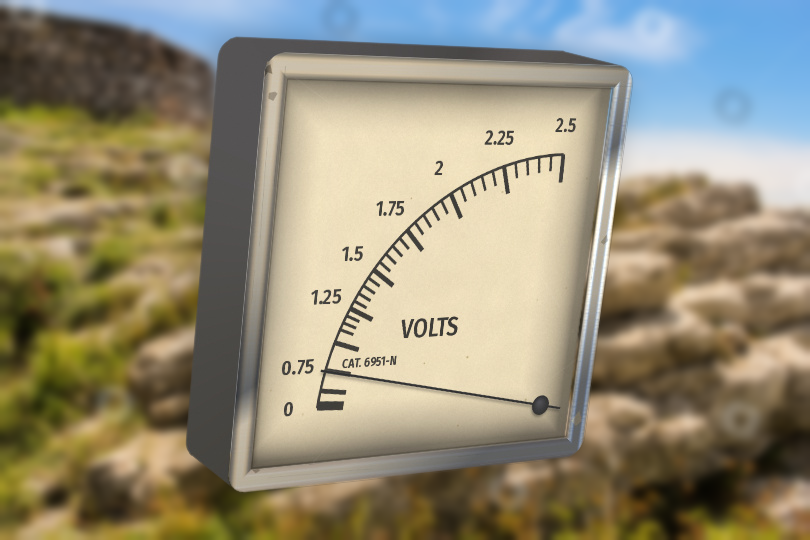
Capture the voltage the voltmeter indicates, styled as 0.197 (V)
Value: 0.75 (V)
